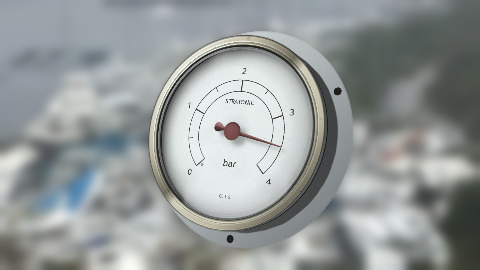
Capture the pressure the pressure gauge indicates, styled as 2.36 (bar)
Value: 3.5 (bar)
